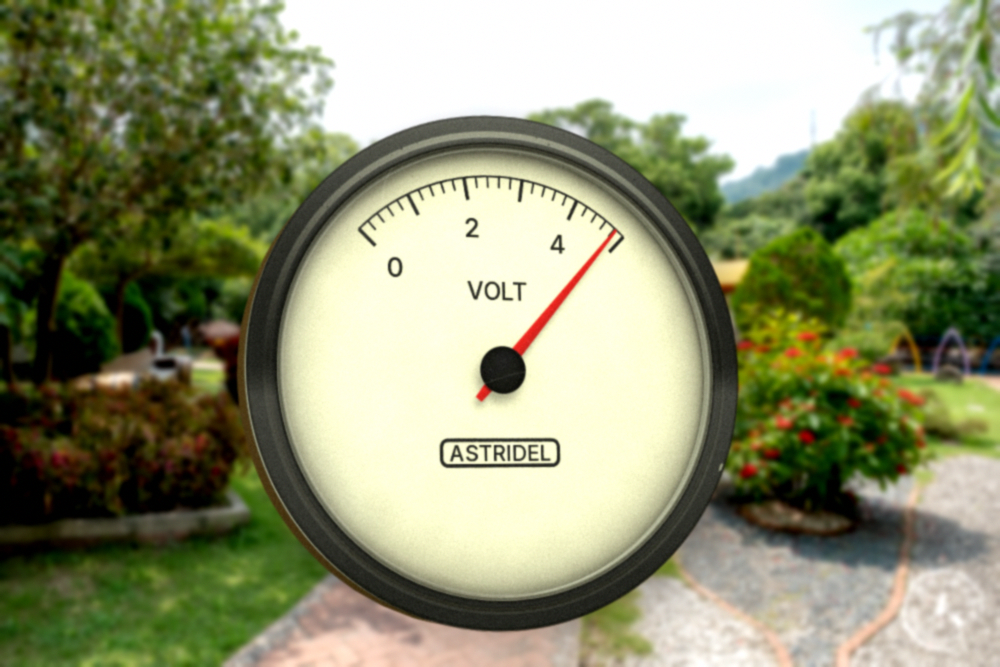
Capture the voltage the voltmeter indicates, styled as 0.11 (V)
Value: 4.8 (V)
